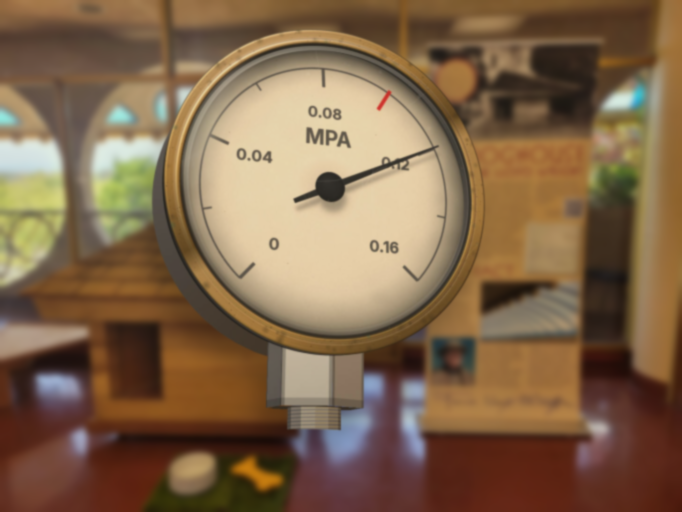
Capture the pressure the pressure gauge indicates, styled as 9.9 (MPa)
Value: 0.12 (MPa)
